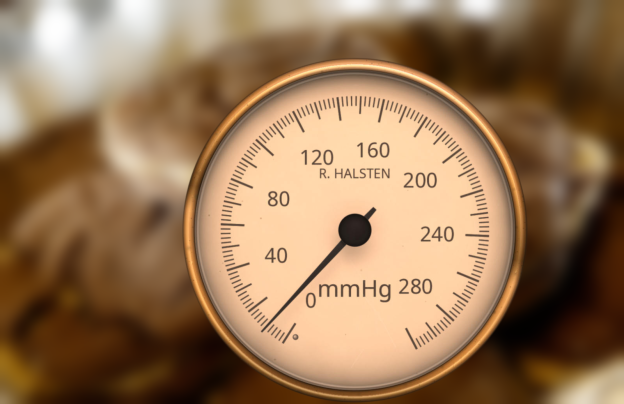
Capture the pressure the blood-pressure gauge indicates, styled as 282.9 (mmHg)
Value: 10 (mmHg)
